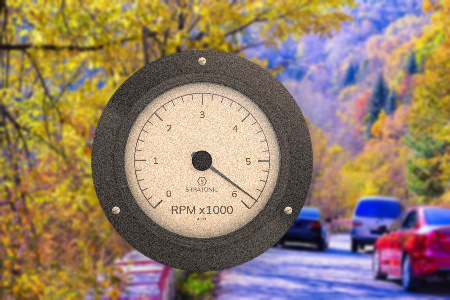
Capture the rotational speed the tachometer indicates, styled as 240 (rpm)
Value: 5800 (rpm)
